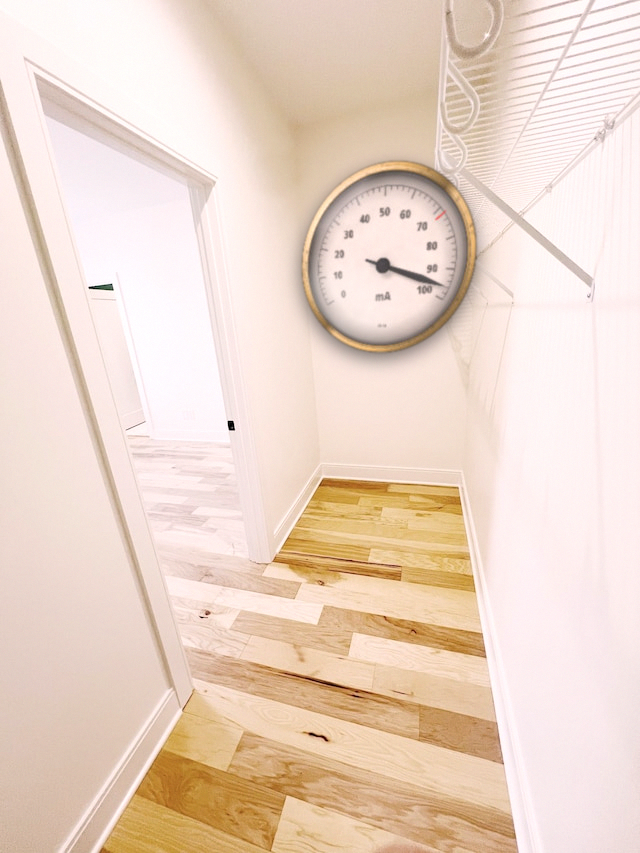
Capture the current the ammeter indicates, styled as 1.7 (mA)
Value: 96 (mA)
